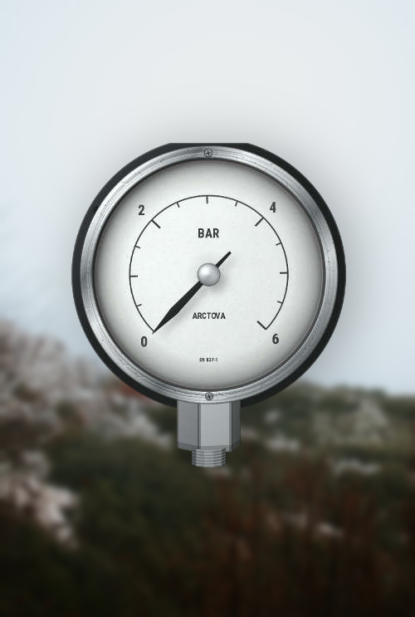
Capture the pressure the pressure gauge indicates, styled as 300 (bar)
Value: 0 (bar)
